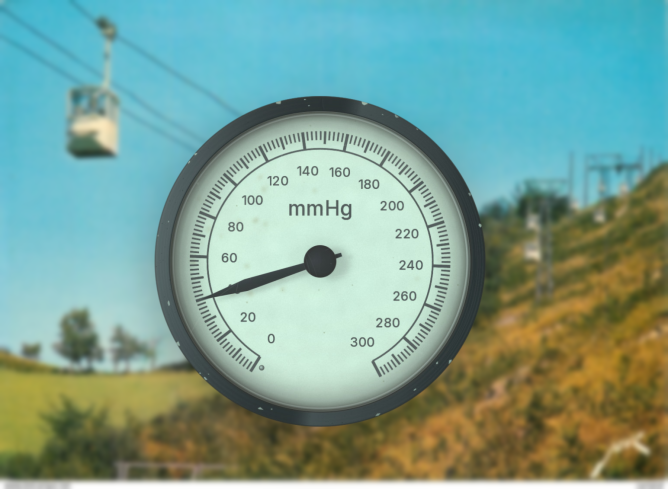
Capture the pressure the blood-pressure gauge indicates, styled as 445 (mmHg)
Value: 40 (mmHg)
